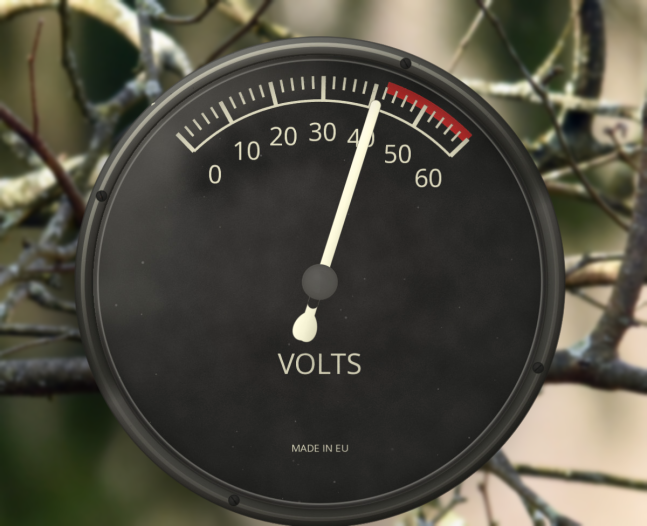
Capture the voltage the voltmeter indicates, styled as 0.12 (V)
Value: 41 (V)
